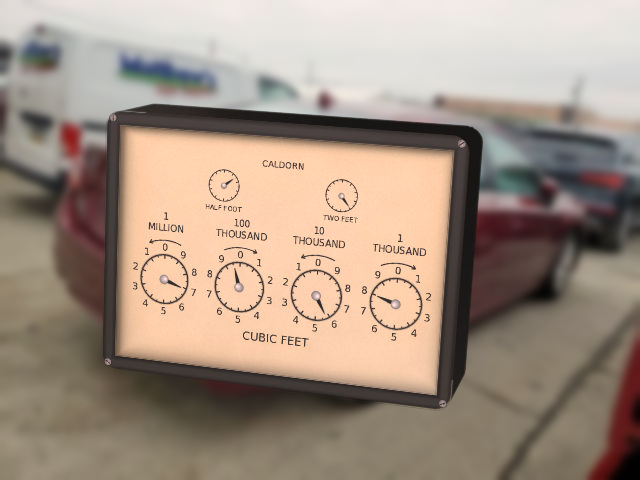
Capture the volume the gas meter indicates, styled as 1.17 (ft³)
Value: 695800 (ft³)
